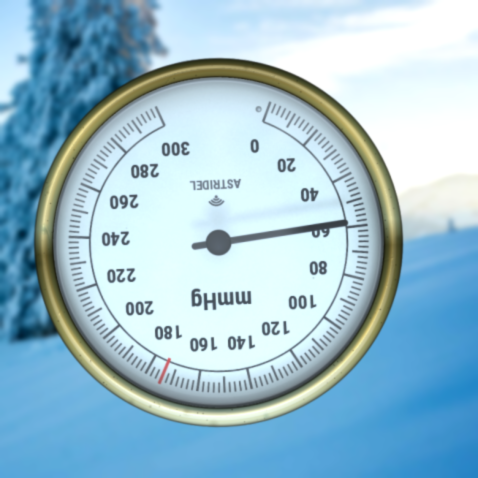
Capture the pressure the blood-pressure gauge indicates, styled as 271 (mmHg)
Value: 58 (mmHg)
